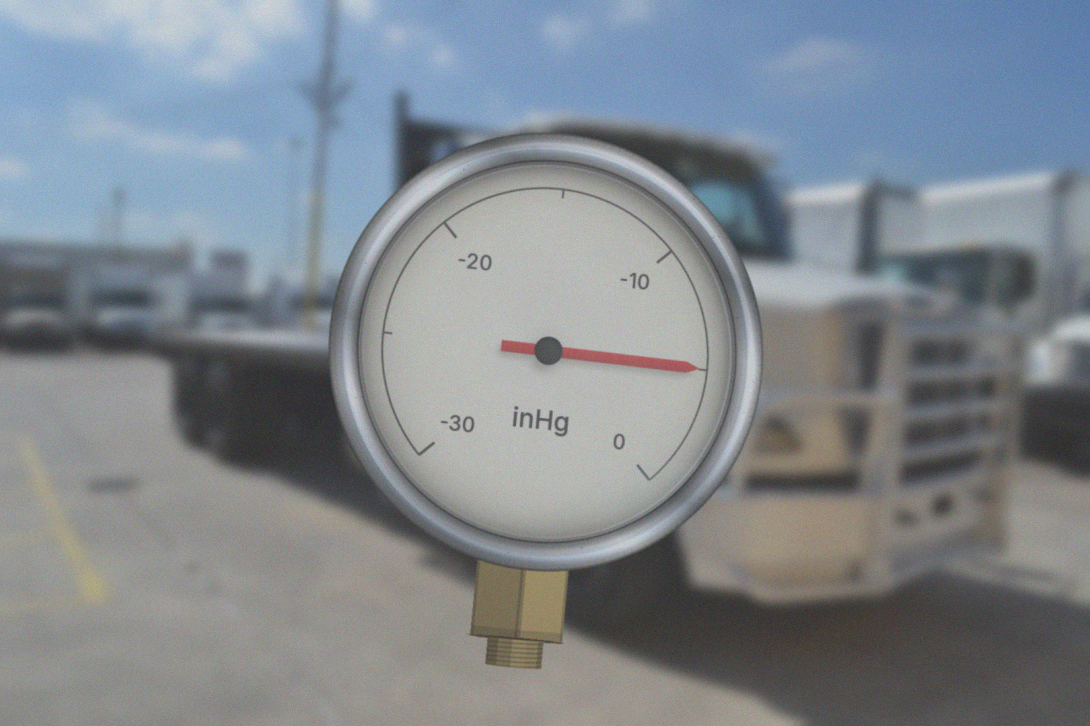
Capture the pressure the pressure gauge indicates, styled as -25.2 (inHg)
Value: -5 (inHg)
